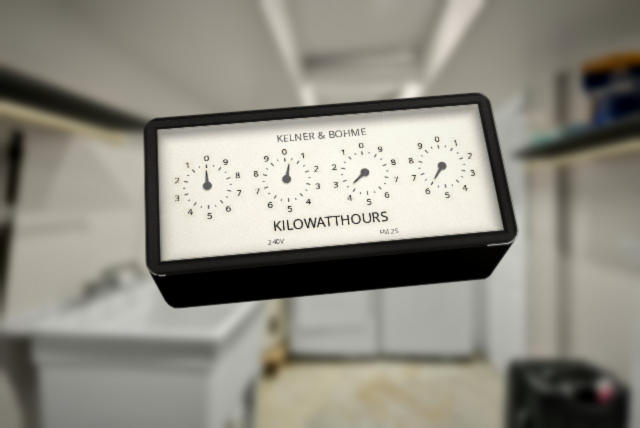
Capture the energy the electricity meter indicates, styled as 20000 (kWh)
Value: 36 (kWh)
